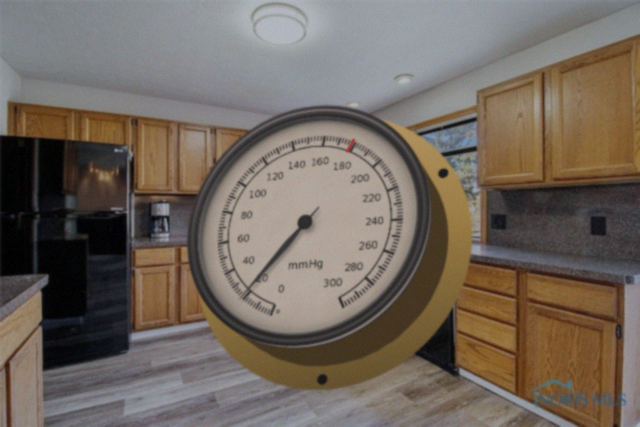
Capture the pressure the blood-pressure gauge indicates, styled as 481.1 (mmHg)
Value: 20 (mmHg)
